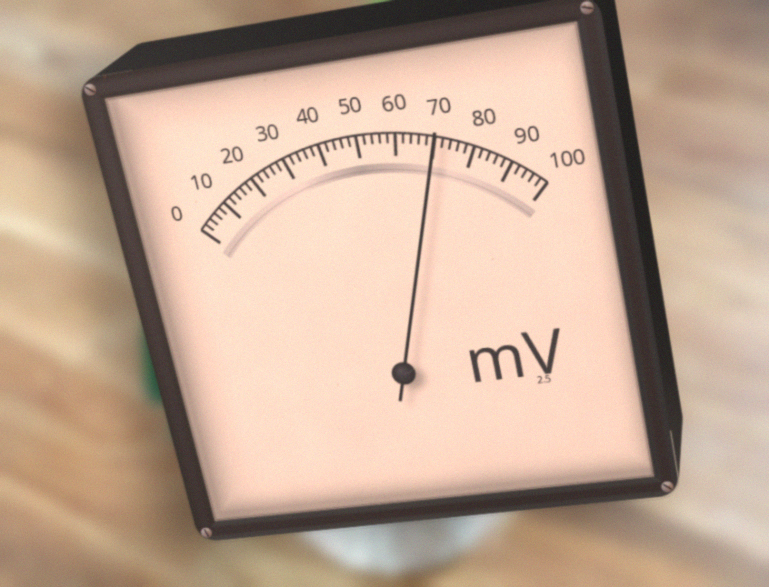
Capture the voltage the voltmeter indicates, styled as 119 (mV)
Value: 70 (mV)
